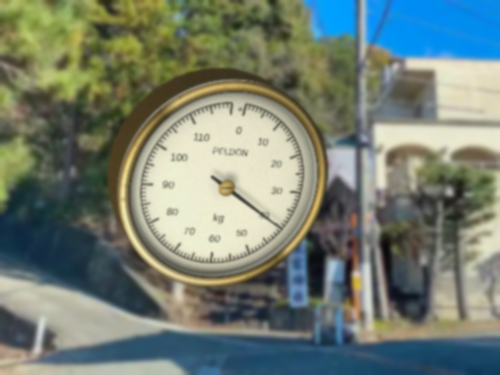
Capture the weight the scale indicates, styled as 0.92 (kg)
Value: 40 (kg)
